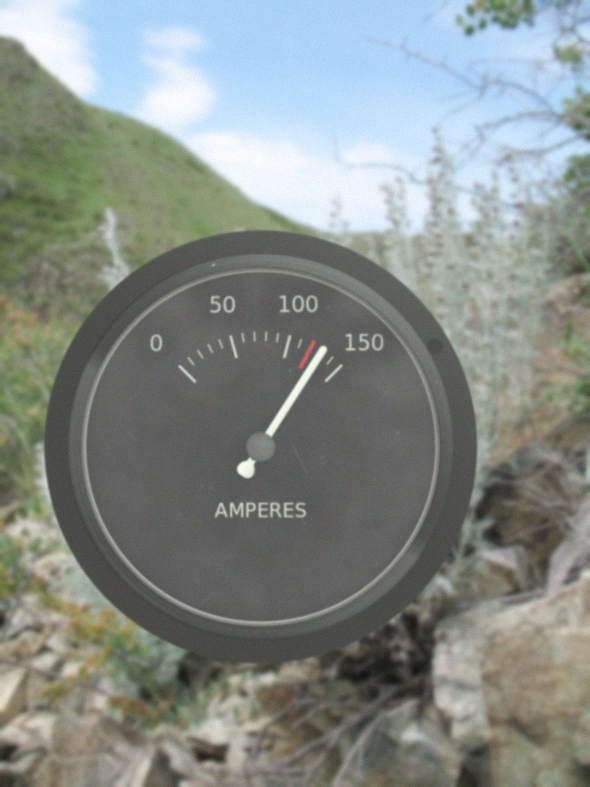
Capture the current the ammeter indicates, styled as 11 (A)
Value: 130 (A)
